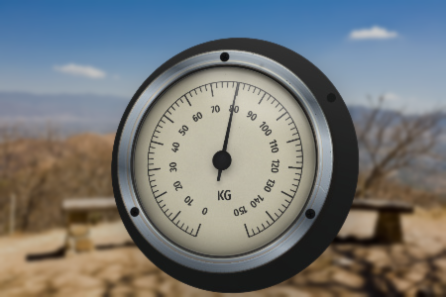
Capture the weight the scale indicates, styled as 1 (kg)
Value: 80 (kg)
